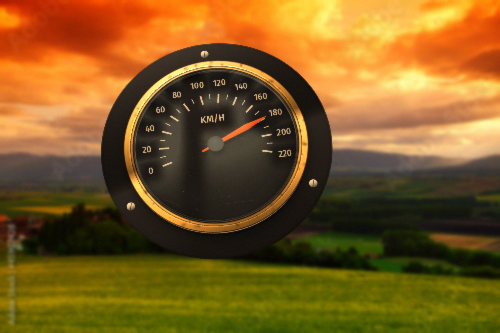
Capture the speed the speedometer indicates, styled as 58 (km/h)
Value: 180 (km/h)
